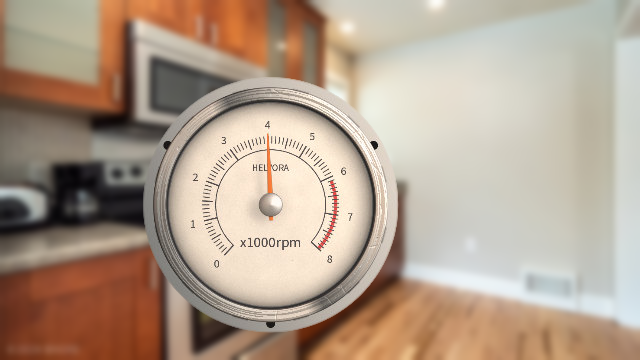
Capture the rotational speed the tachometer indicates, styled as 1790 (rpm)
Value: 4000 (rpm)
